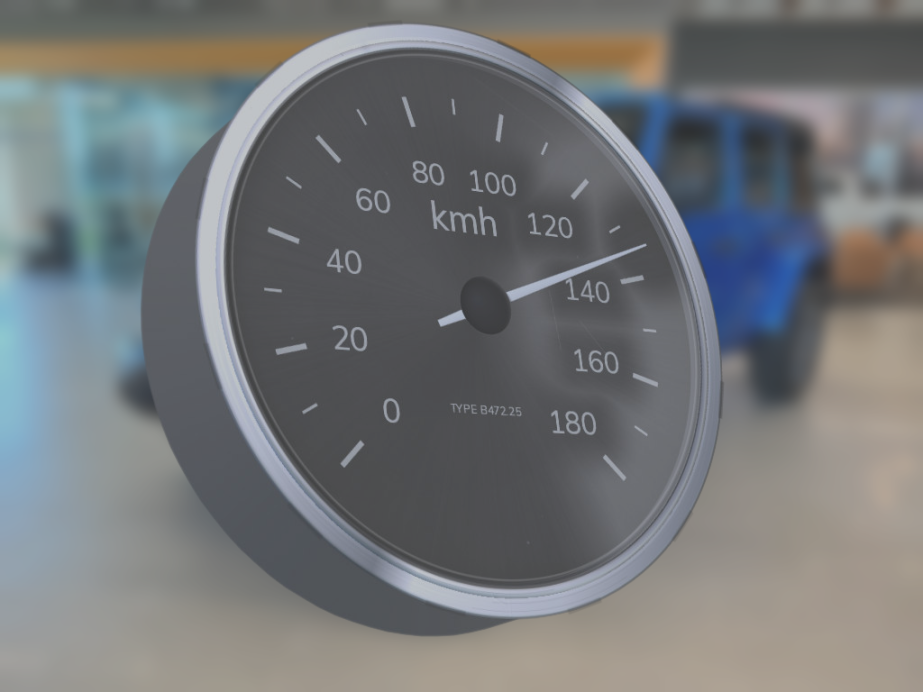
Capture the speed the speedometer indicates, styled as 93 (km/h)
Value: 135 (km/h)
